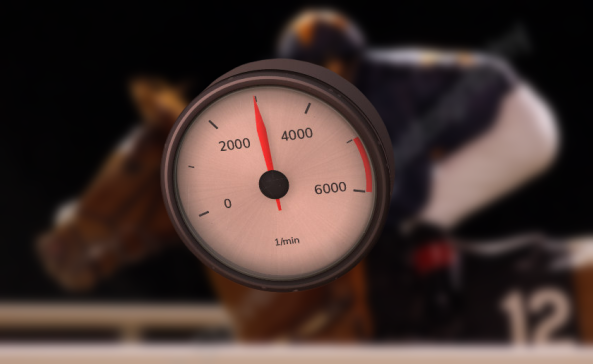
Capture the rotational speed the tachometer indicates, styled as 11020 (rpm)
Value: 3000 (rpm)
